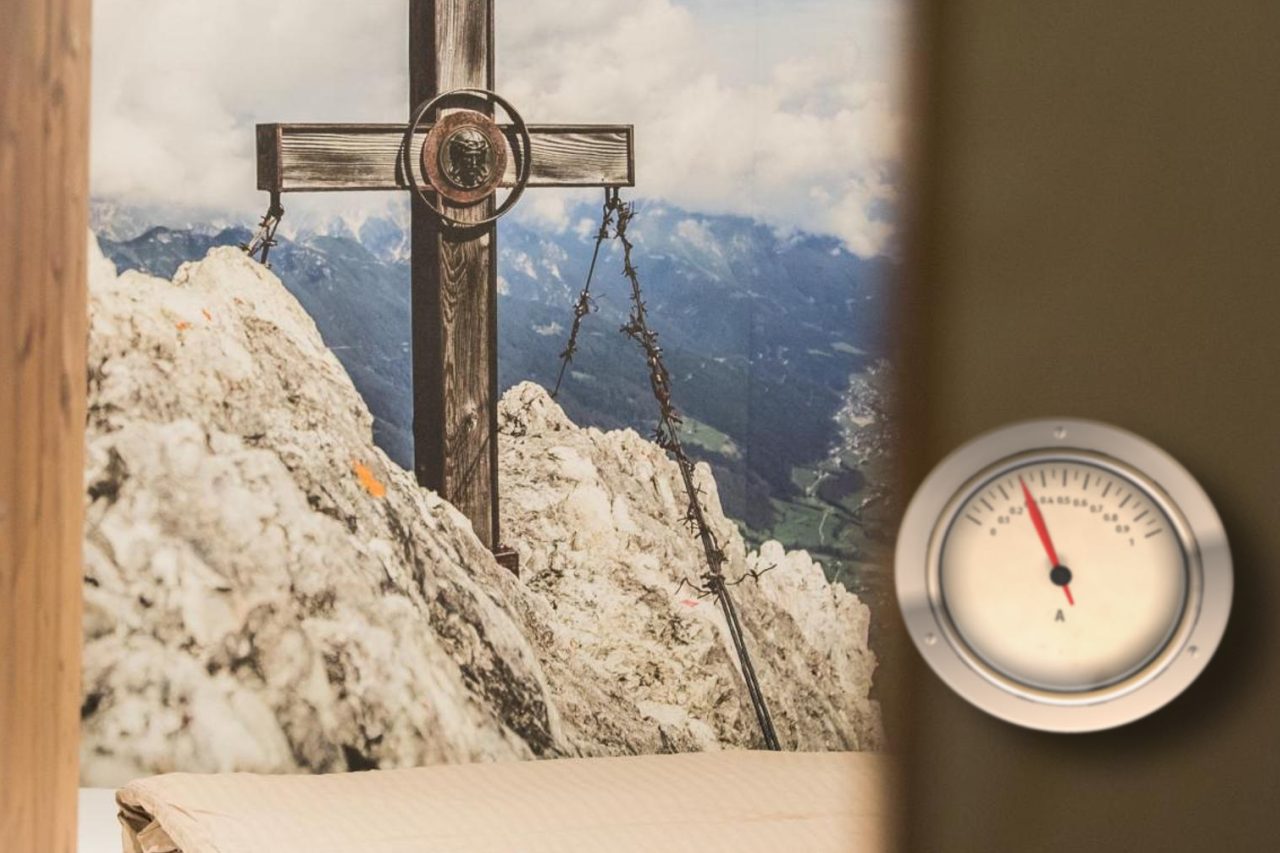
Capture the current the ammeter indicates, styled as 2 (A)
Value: 0.3 (A)
